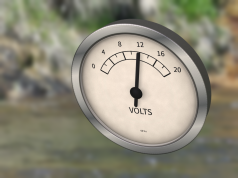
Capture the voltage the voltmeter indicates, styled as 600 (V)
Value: 12 (V)
